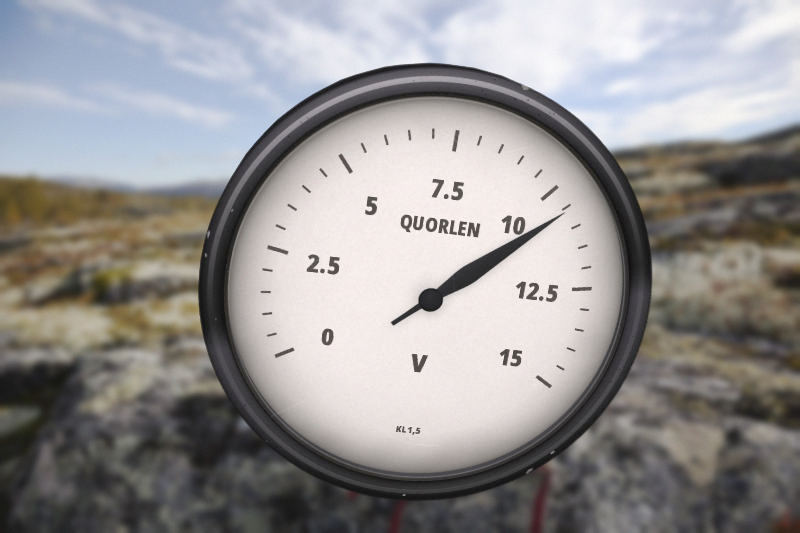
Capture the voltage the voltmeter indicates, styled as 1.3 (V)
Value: 10.5 (V)
